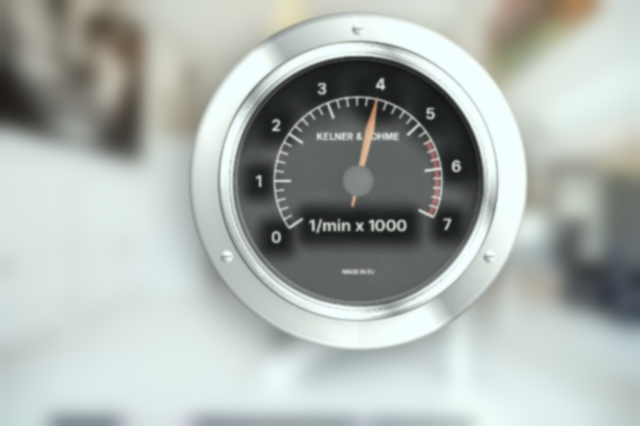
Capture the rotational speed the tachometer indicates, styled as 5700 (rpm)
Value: 4000 (rpm)
